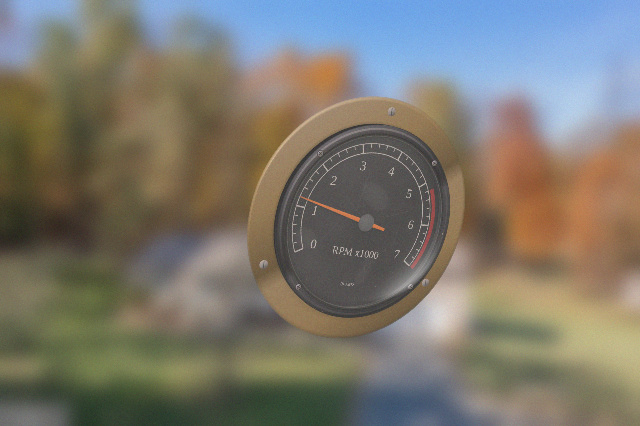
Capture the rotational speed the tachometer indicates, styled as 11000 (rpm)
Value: 1200 (rpm)
